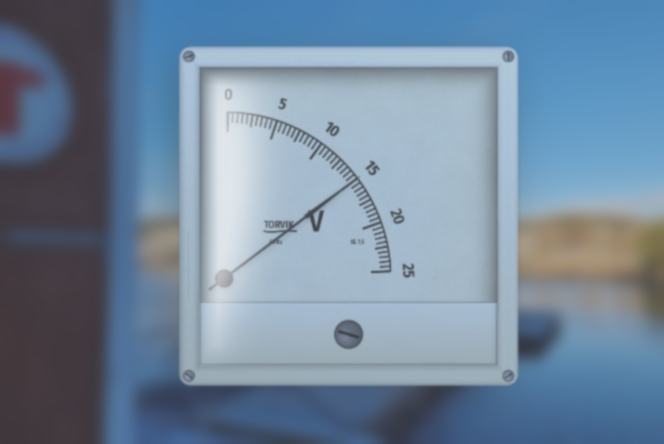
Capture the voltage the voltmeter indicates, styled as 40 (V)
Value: 15 (V)
